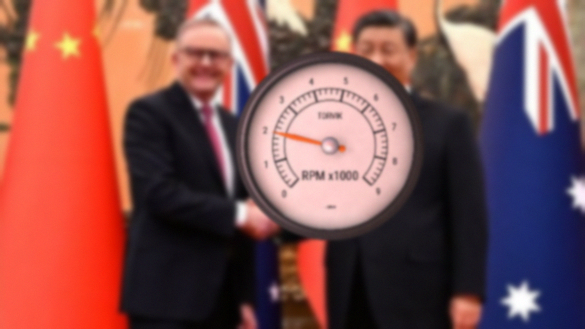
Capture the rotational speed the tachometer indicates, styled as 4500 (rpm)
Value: 2000 (rpm)
